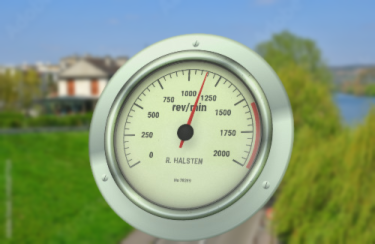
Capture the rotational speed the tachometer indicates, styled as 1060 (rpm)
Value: 1150 (rpm)
